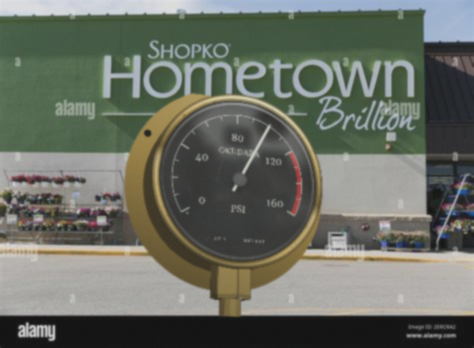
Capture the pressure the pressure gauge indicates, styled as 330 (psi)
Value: 100 (psi)
